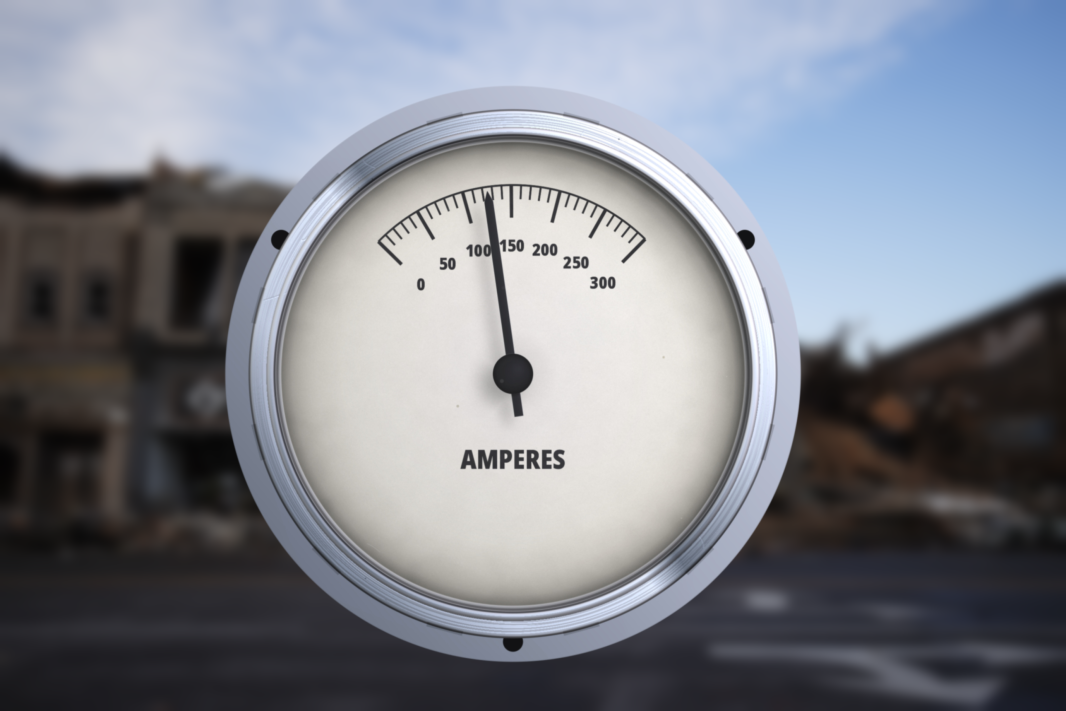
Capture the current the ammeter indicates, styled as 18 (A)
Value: 125 (A)
